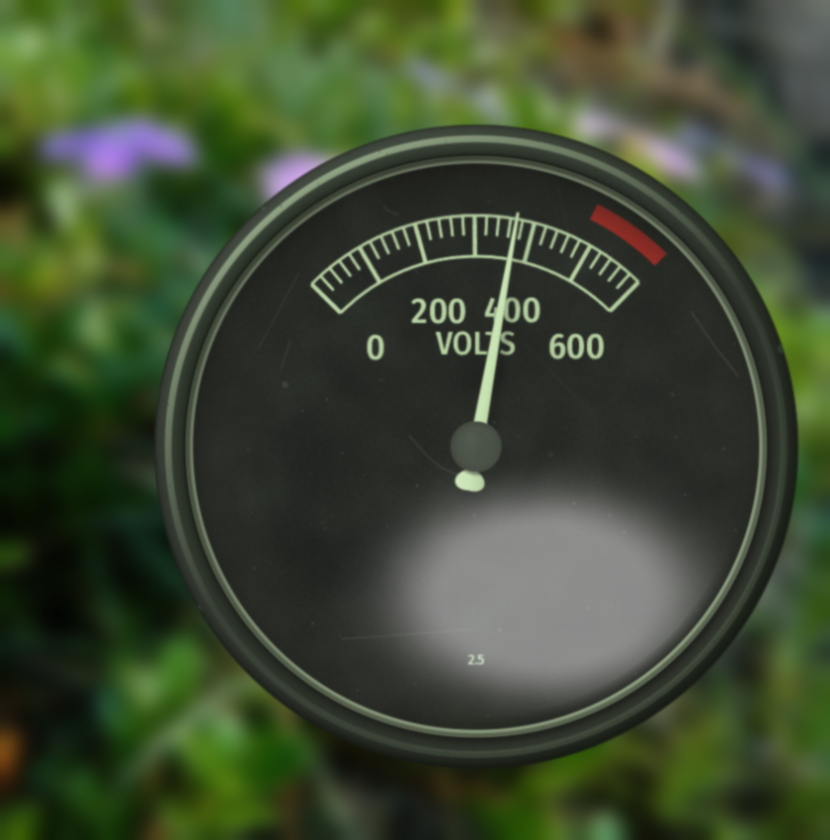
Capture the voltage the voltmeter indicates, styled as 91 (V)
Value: 370 (V)
